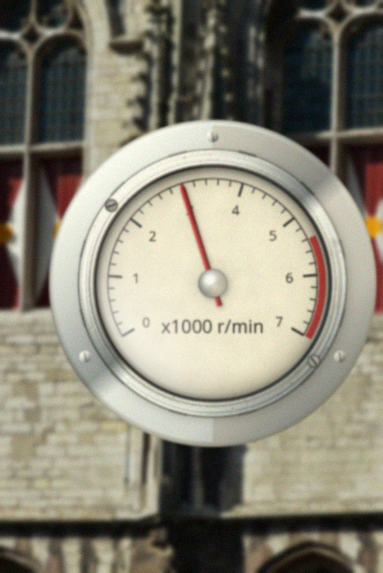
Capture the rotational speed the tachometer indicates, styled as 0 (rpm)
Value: 3000 (rpm)
